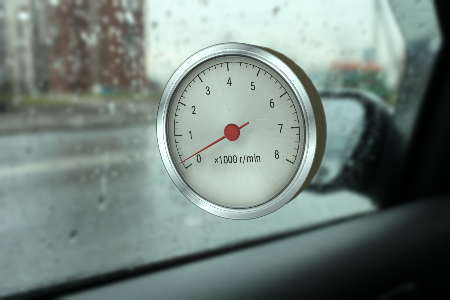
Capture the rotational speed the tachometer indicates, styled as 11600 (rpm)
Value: 200 (rpm)
